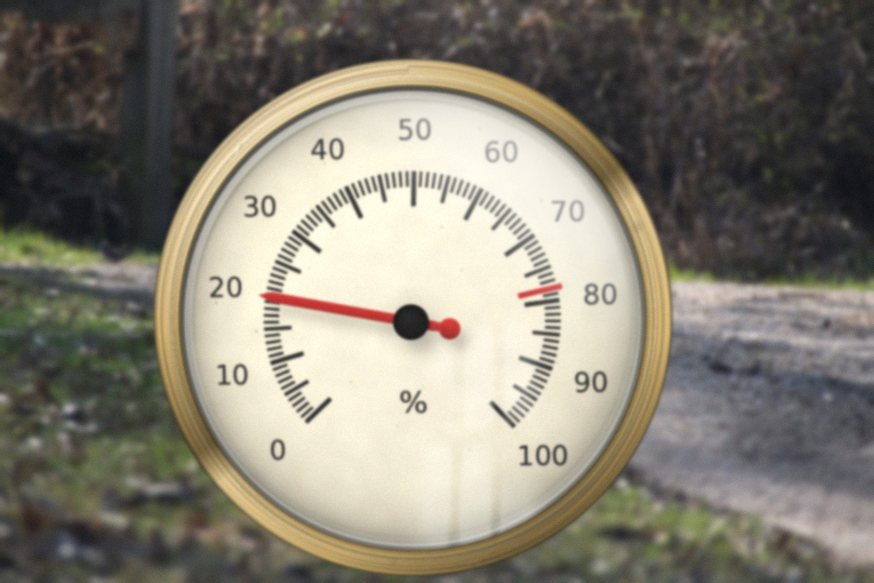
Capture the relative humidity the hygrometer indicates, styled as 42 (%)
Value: 20 (%)
